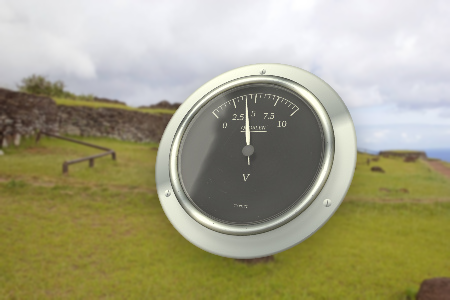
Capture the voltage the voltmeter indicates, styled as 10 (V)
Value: 4 (V)
